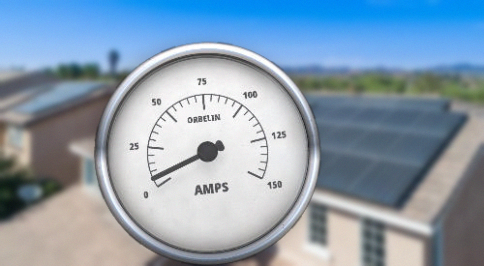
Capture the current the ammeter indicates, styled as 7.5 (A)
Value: 5 (A)
